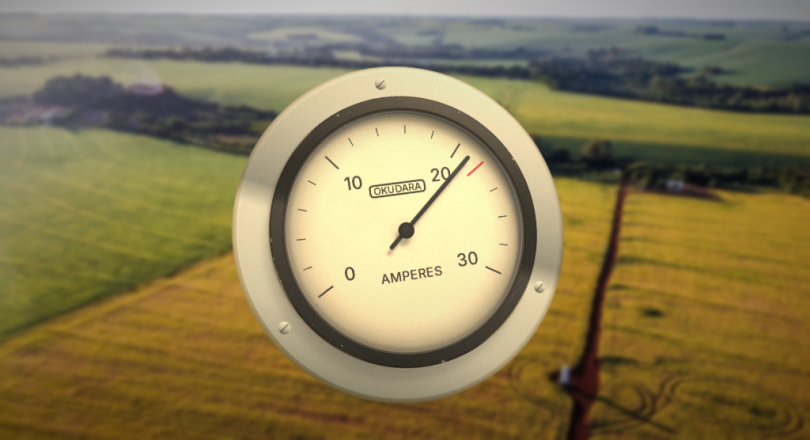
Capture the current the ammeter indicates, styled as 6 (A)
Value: 21 (A)
